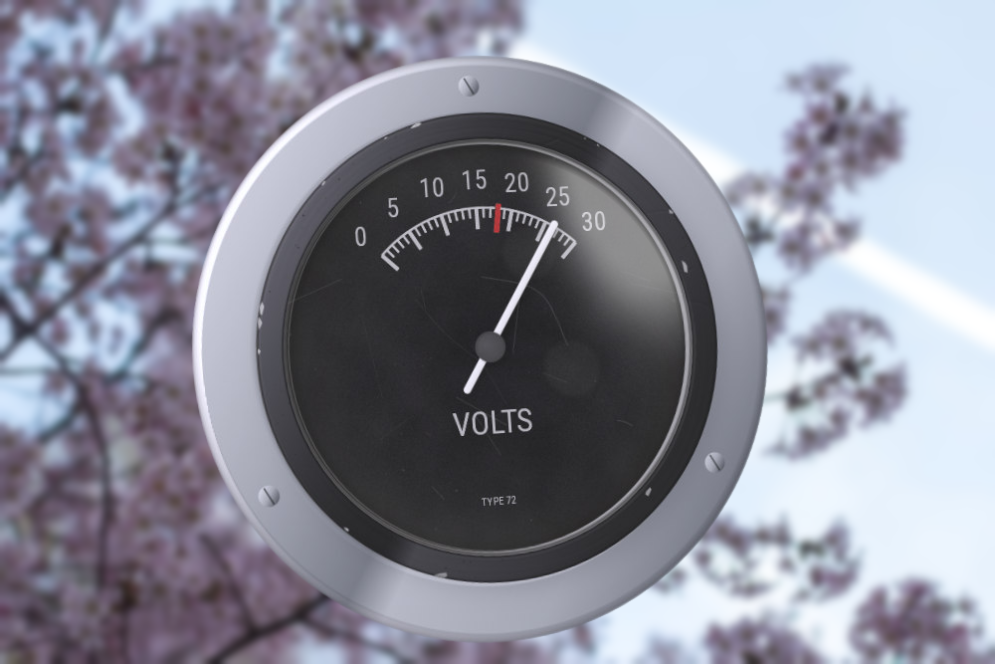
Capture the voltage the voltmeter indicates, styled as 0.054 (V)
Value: 26 (V)
